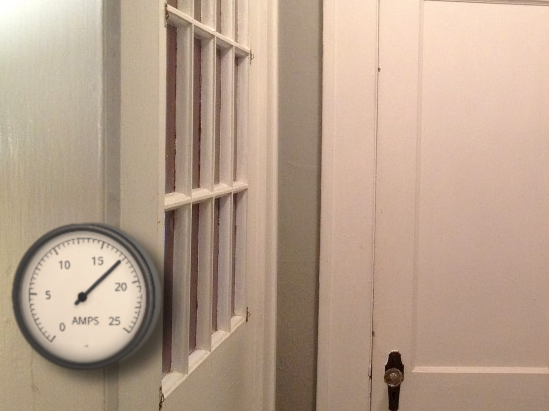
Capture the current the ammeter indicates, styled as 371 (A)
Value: 17.5 (A)
